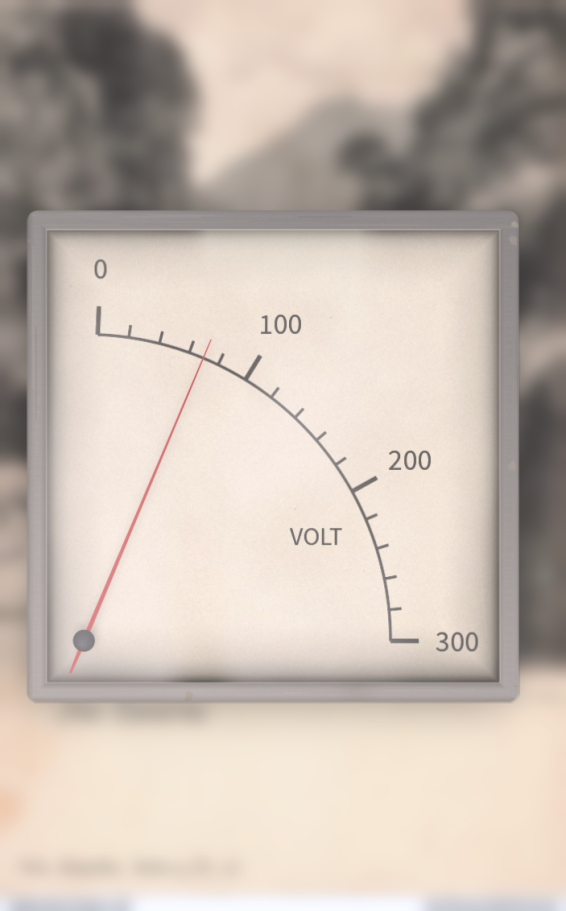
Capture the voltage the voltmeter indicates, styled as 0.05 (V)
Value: 70 (V)
